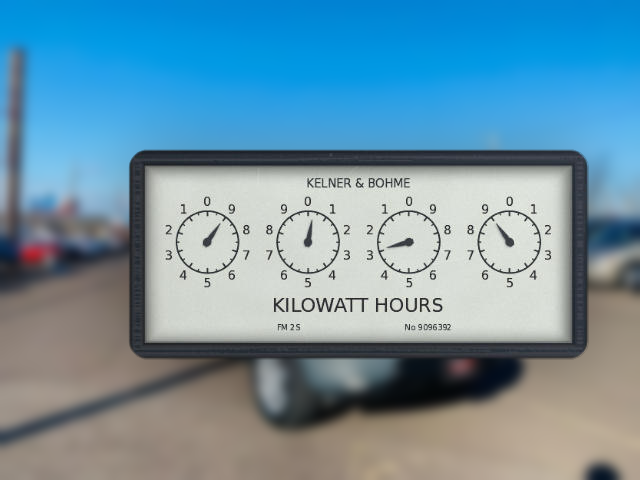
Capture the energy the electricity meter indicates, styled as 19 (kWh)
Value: 9029 (kWh)
